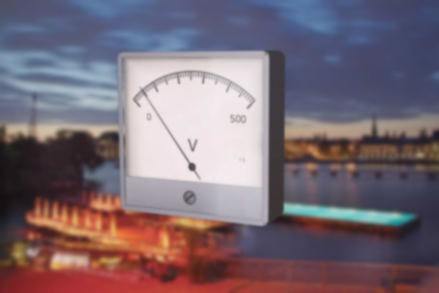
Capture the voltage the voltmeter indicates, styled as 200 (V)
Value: 50 (V)
